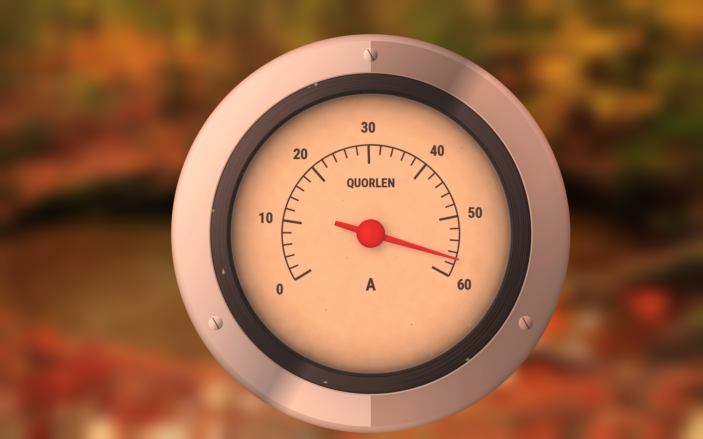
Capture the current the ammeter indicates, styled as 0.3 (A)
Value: 57 (A)
